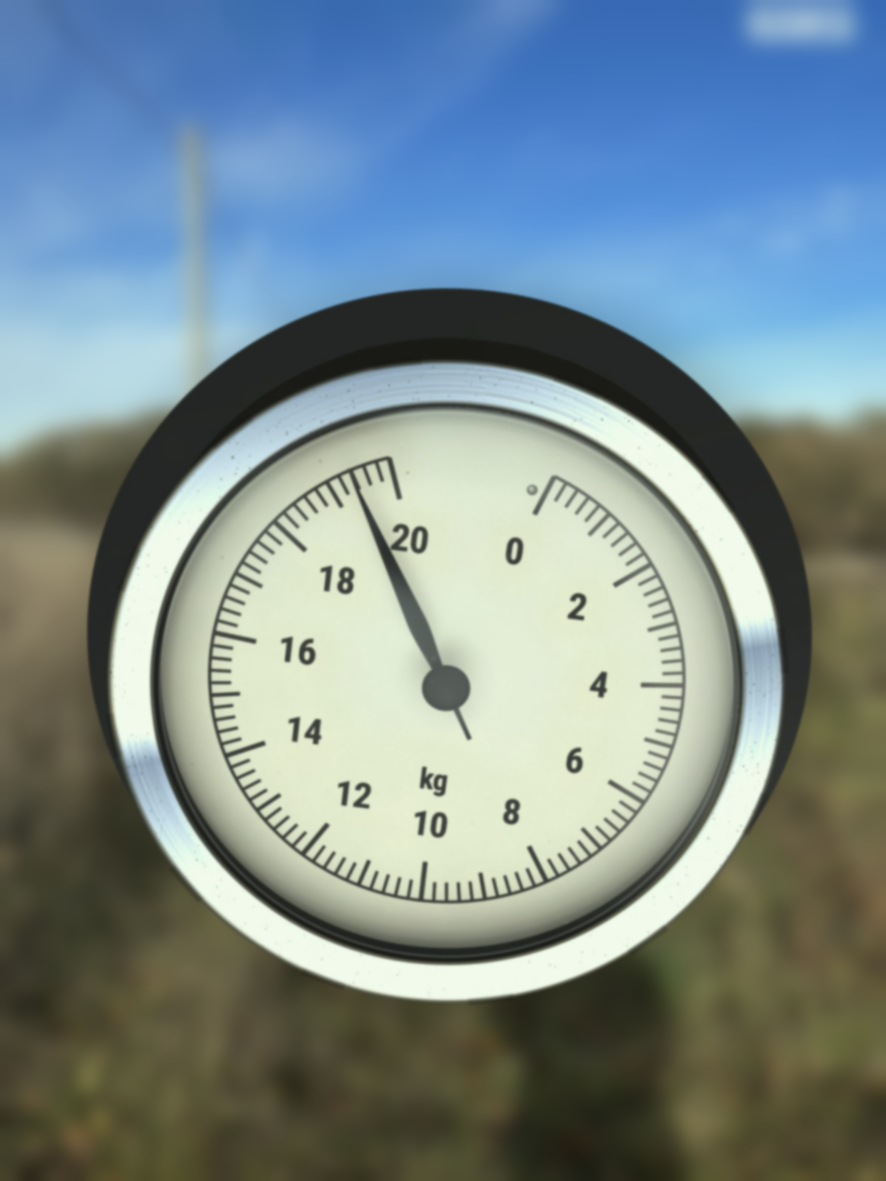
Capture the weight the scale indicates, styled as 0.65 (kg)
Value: 19.4 (kg)
